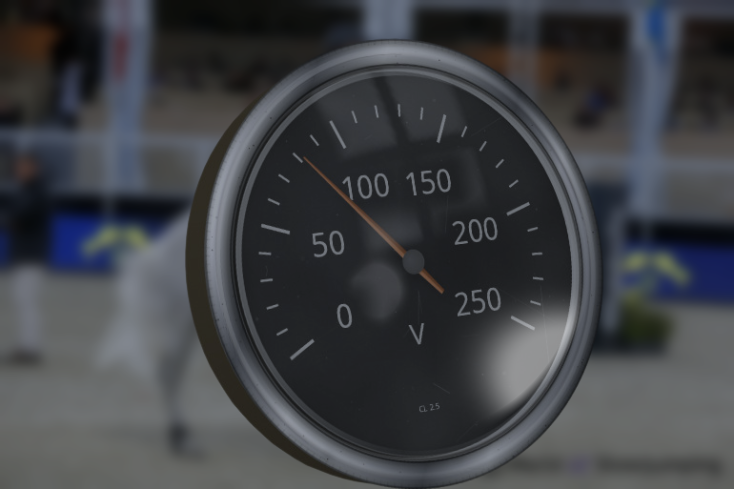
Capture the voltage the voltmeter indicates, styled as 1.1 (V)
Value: 80 (V)
